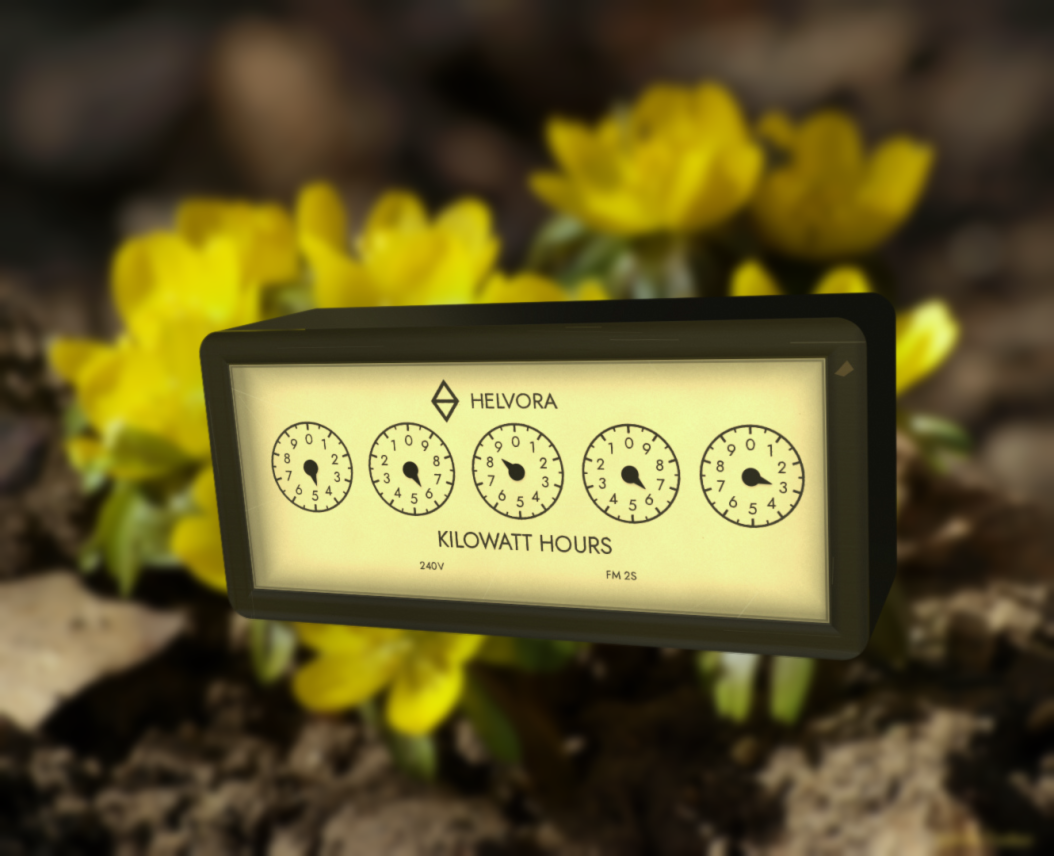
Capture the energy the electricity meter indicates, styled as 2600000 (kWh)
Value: 45863 (kWh)
